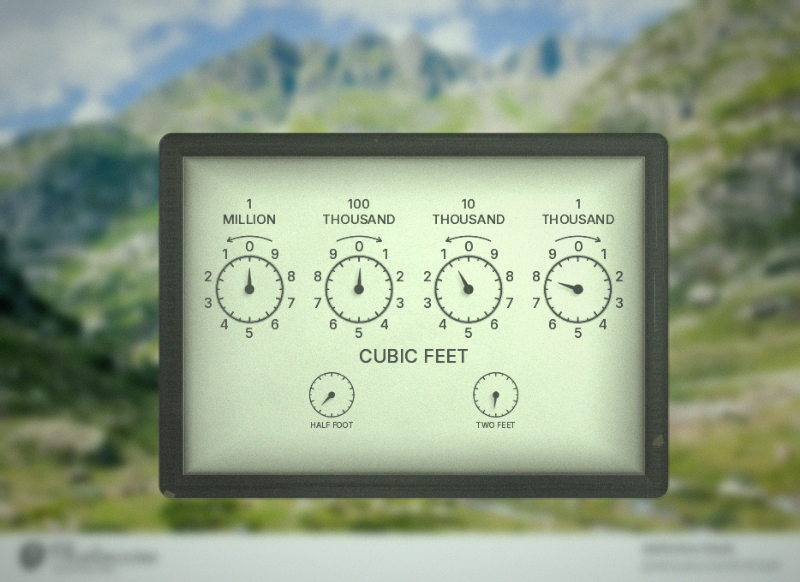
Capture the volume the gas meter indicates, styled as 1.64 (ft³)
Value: 800 (ft³)
